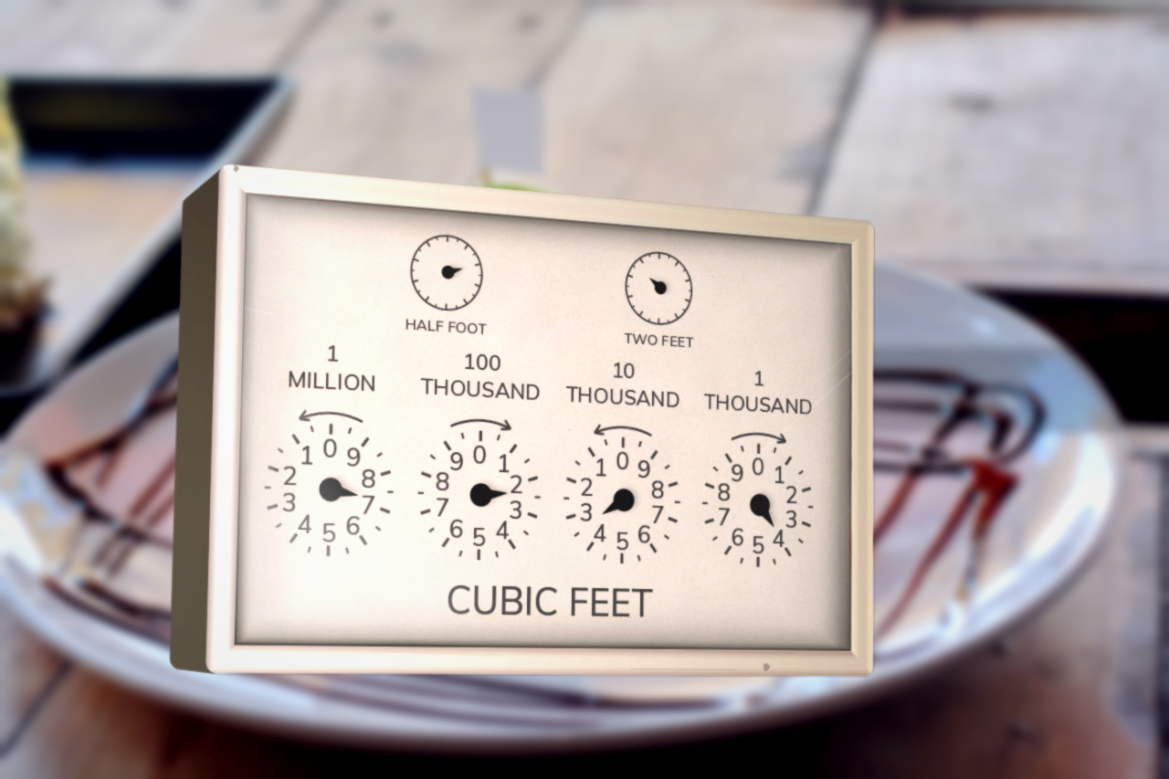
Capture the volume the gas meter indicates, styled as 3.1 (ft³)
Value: 723400 (ft³)
